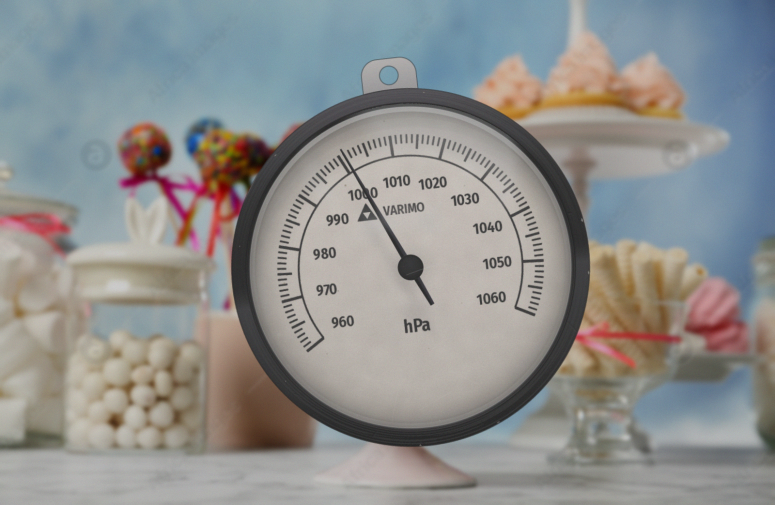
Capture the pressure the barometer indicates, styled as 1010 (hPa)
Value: 1001 (hPa)
